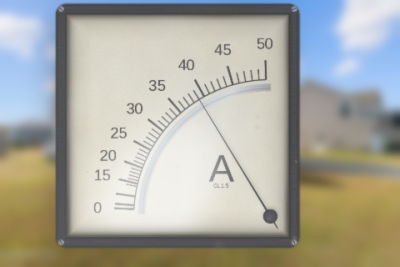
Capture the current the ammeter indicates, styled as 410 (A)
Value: 39 (A)
